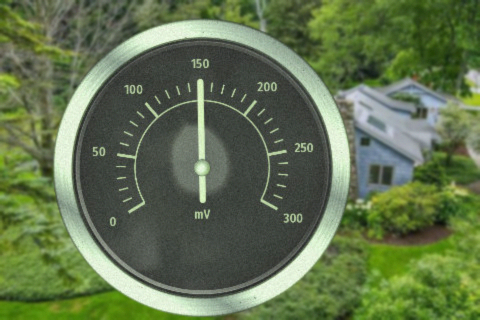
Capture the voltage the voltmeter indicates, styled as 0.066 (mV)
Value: 150 (mV)
